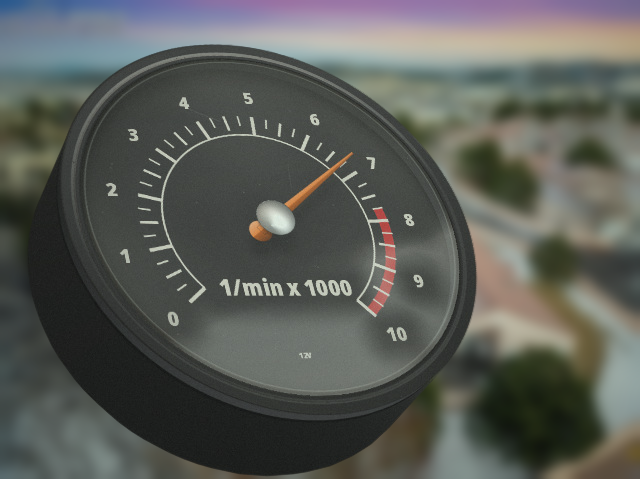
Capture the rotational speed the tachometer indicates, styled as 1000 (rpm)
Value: 6750 (rpm)
